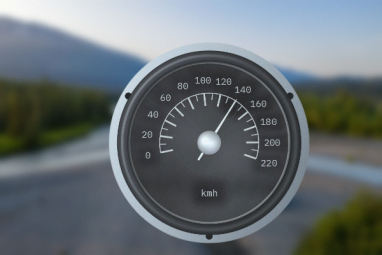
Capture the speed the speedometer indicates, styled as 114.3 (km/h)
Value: 140 (km/h)
